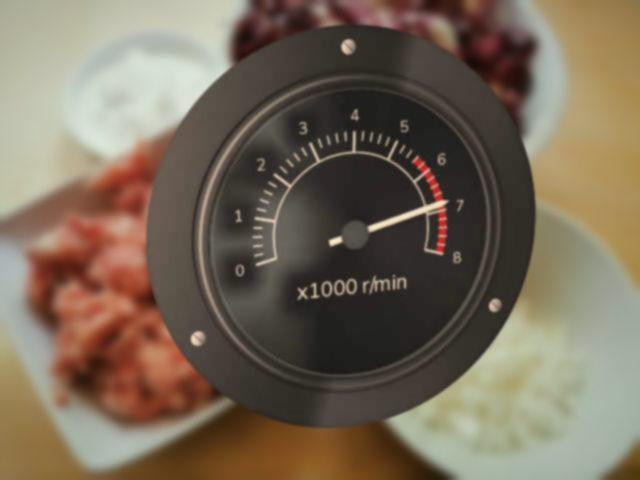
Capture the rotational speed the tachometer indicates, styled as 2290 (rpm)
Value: 6800 (rpm)
